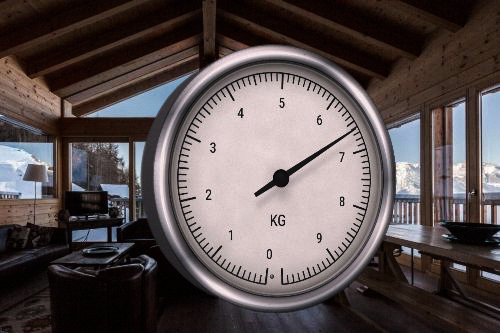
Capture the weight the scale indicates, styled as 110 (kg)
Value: 6.6 (kg)
